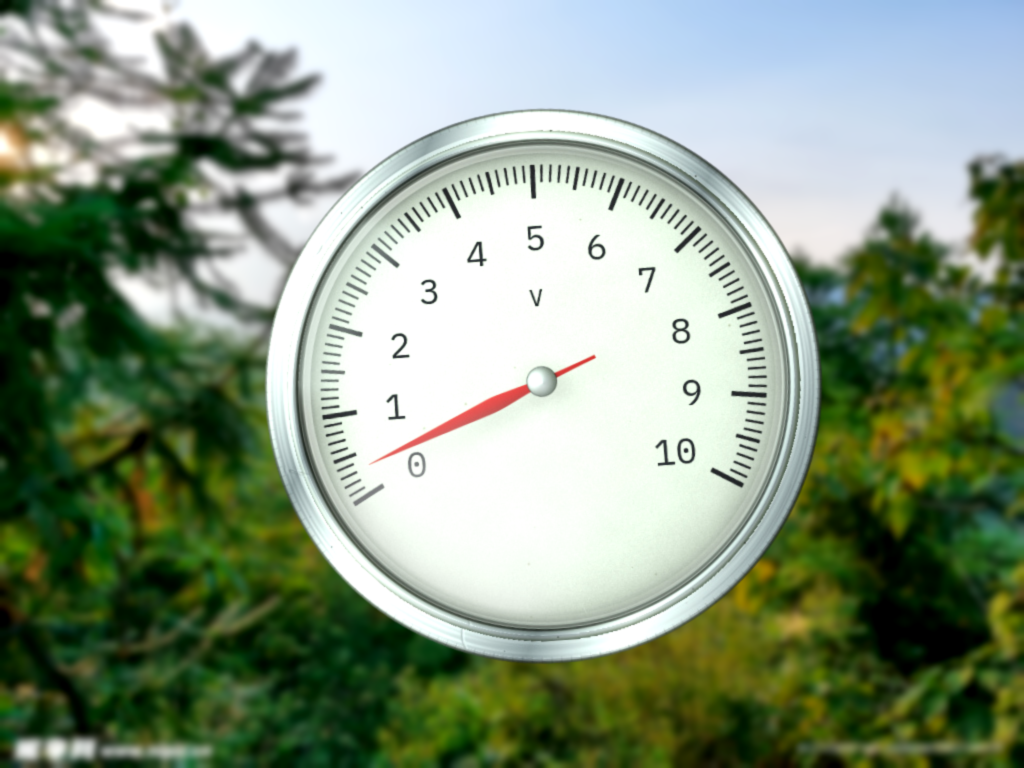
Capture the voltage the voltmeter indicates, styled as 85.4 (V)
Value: 0.3 (V)
